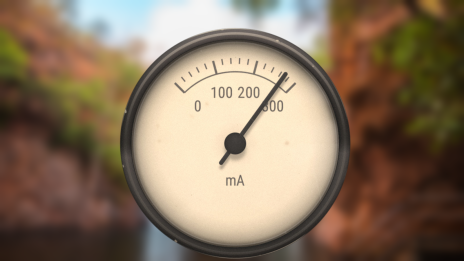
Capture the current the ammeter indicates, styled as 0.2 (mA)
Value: 270 (mA)
